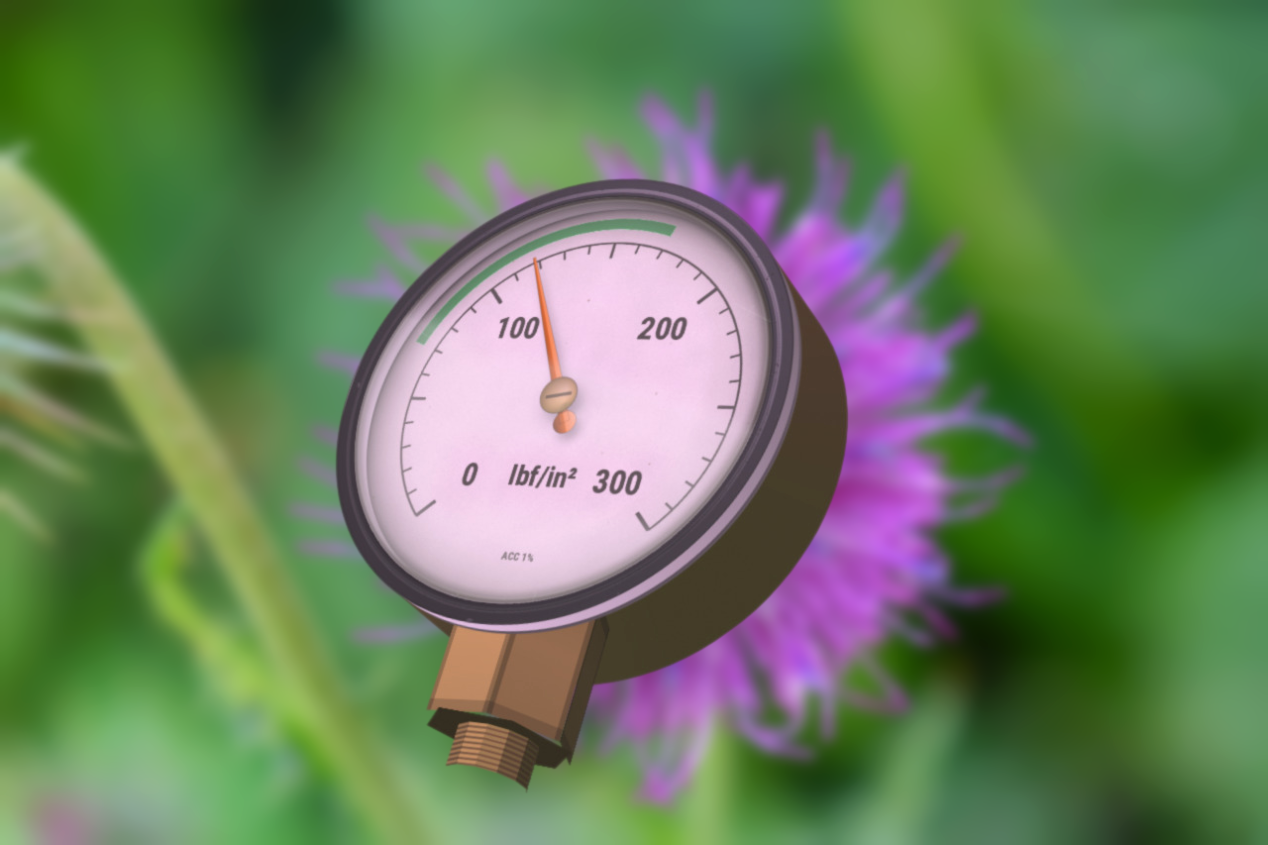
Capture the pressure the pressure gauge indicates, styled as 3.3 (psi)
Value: 120 (psi)
